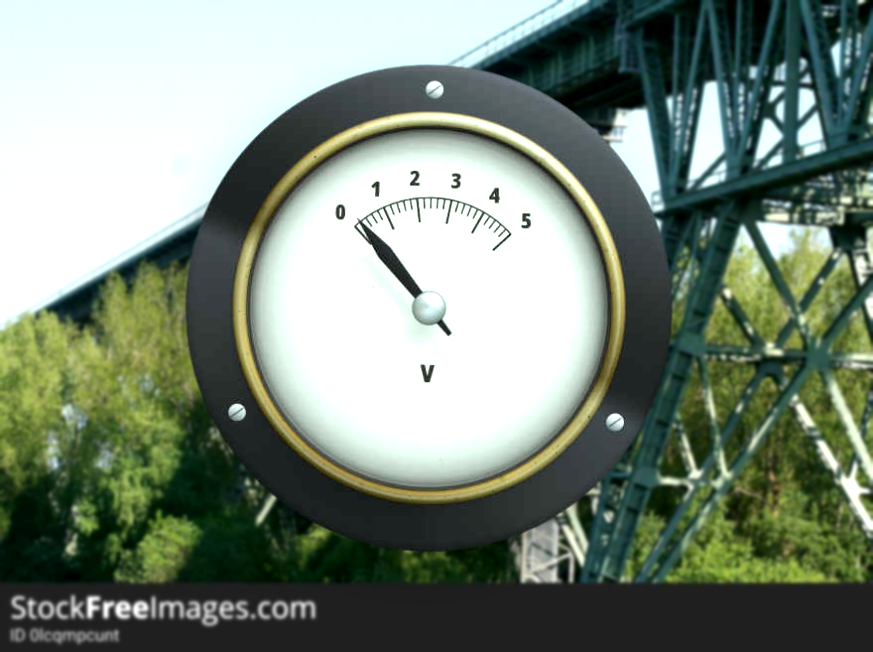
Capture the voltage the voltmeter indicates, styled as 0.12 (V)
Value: 0.2 (V)
